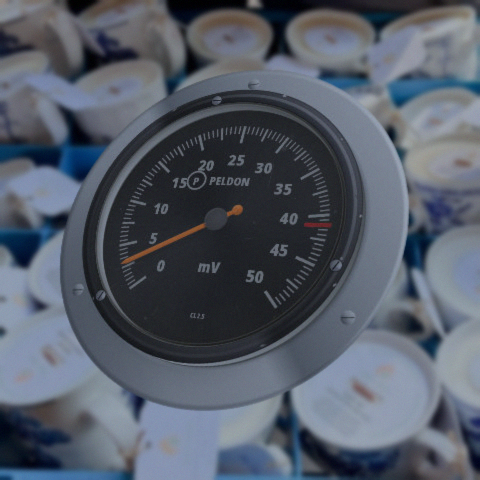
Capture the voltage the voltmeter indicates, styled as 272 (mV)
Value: 2.5 (mV)
